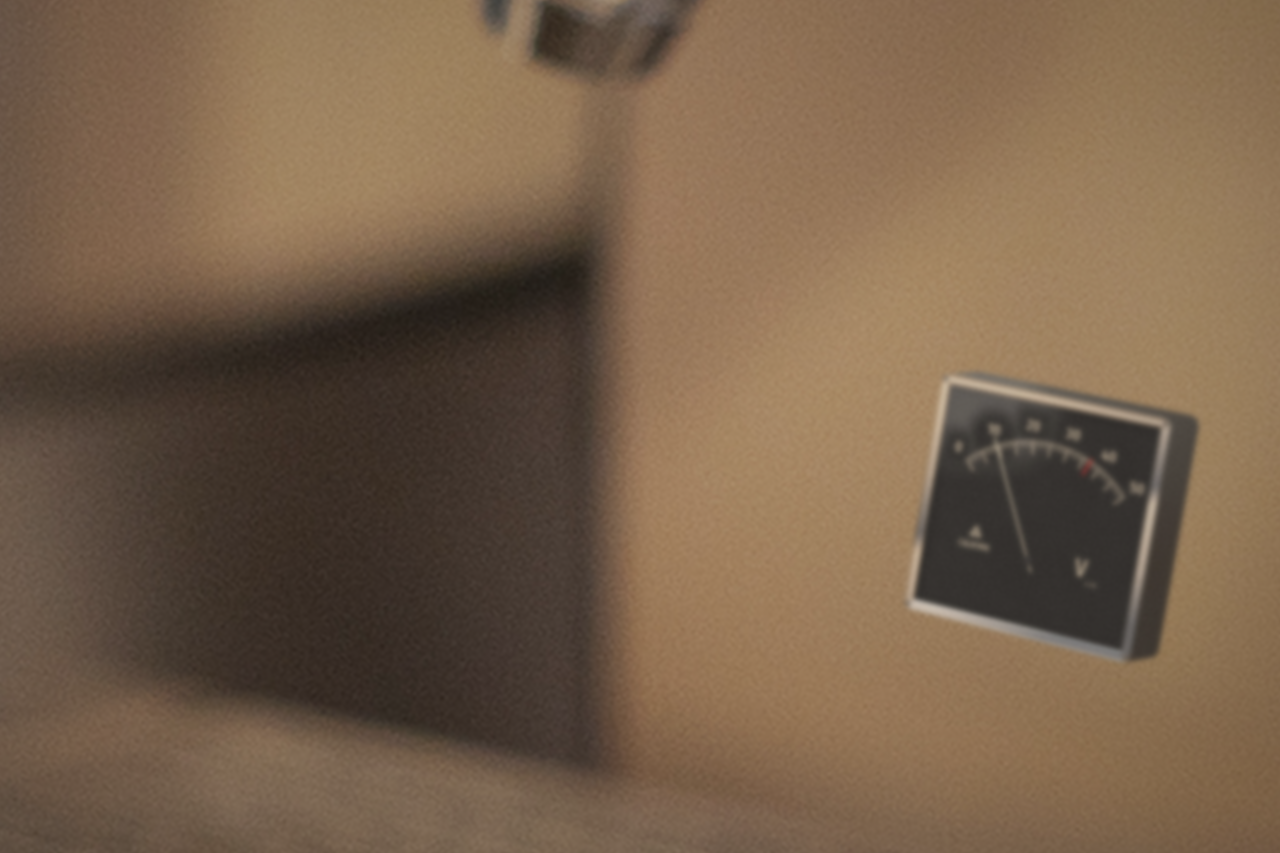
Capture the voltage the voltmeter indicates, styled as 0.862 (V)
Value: 10 (V)
